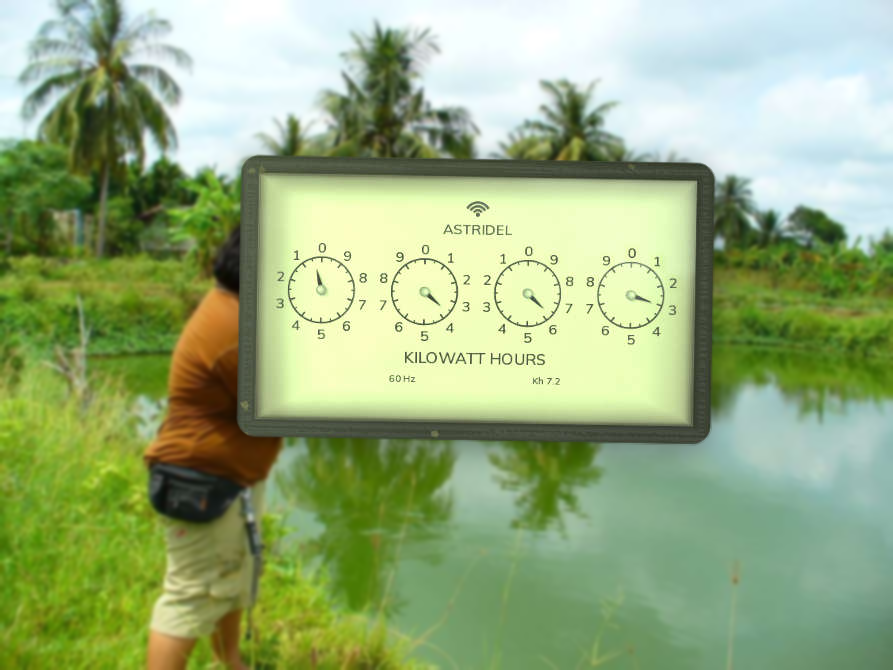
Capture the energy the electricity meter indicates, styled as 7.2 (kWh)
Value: 363 (kWh)
